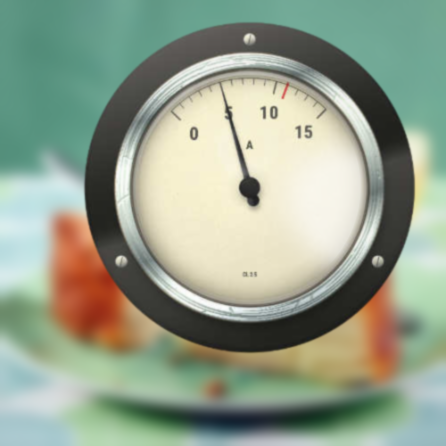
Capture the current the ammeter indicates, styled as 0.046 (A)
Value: 5 (A)
